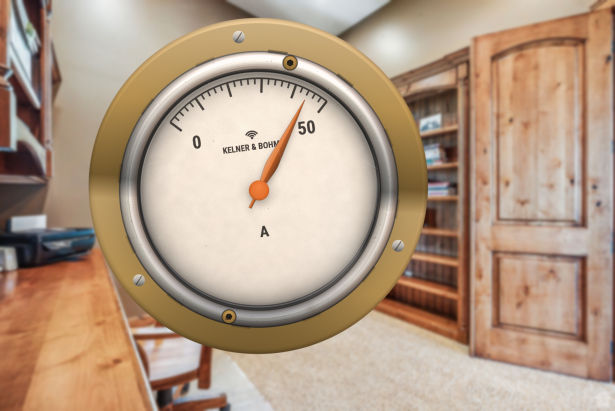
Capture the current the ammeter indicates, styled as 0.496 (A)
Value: 44 (A)
